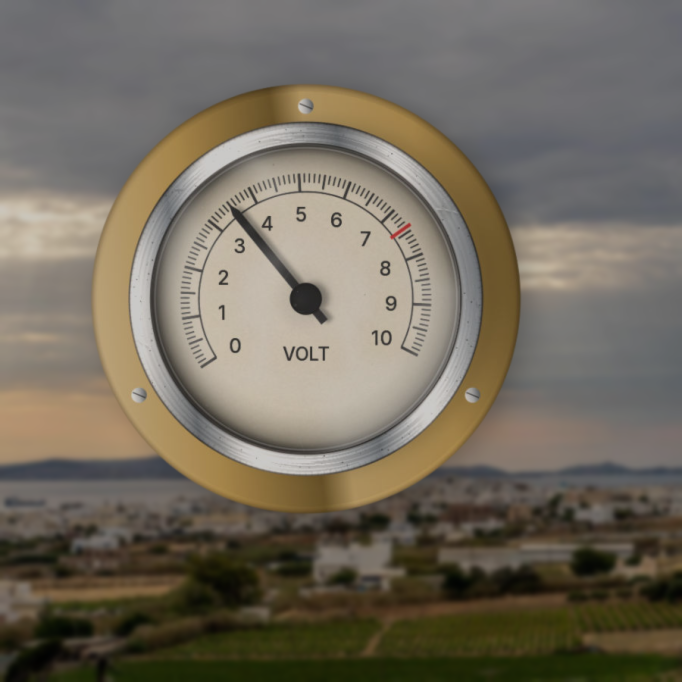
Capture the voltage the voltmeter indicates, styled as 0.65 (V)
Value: 3.5 (V)
